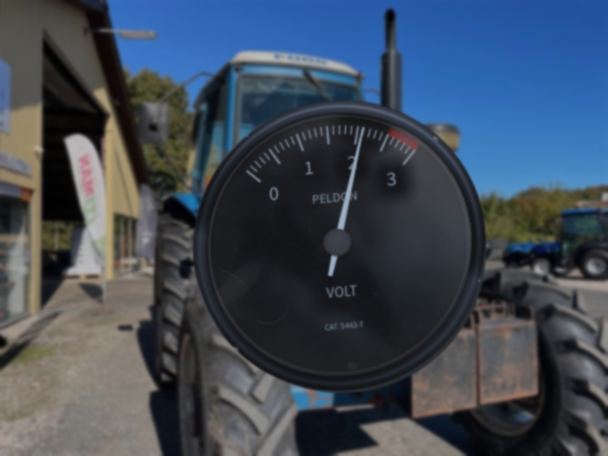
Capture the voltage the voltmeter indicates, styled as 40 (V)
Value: 2.1 (V)
